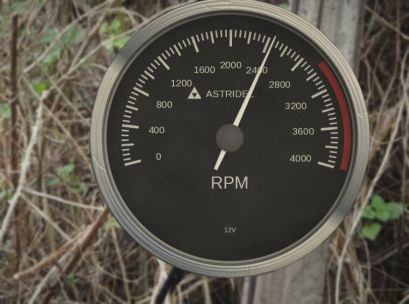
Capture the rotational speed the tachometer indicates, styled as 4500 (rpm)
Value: 2450 (rpm)
